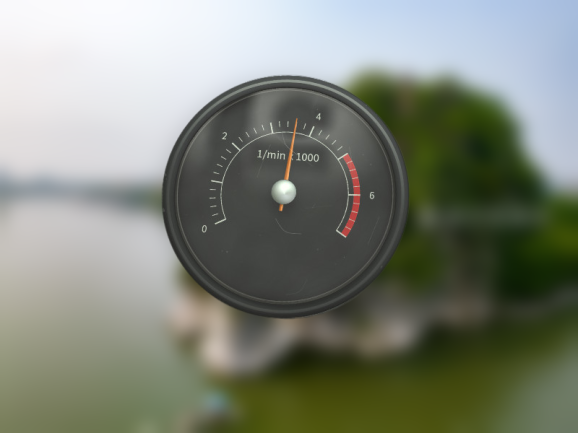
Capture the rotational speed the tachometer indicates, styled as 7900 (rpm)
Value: 3600 (rpm)
